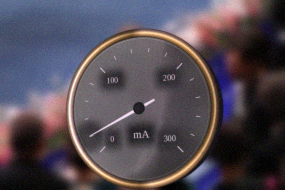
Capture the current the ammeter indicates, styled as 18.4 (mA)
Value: 20 (mA)
